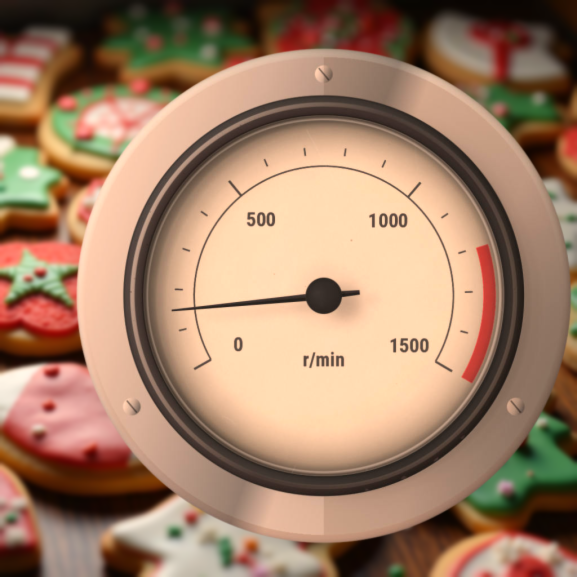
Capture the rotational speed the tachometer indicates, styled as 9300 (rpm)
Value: 150 (rpm)
